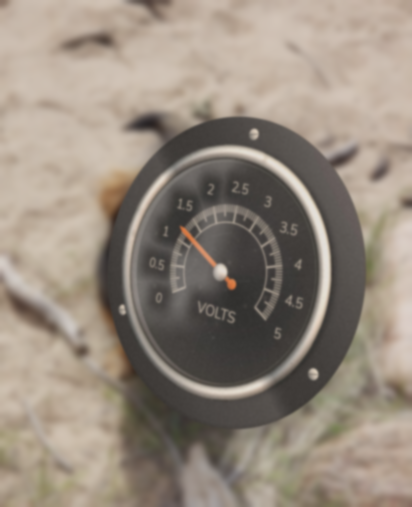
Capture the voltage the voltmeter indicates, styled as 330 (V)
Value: 1.25 (V)
